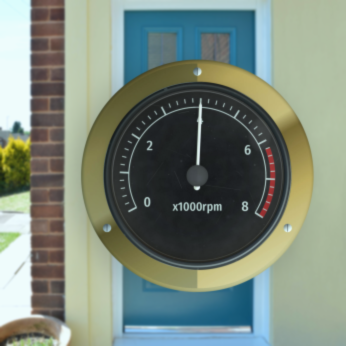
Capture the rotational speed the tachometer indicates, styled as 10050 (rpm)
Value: 4000 (rpm)
